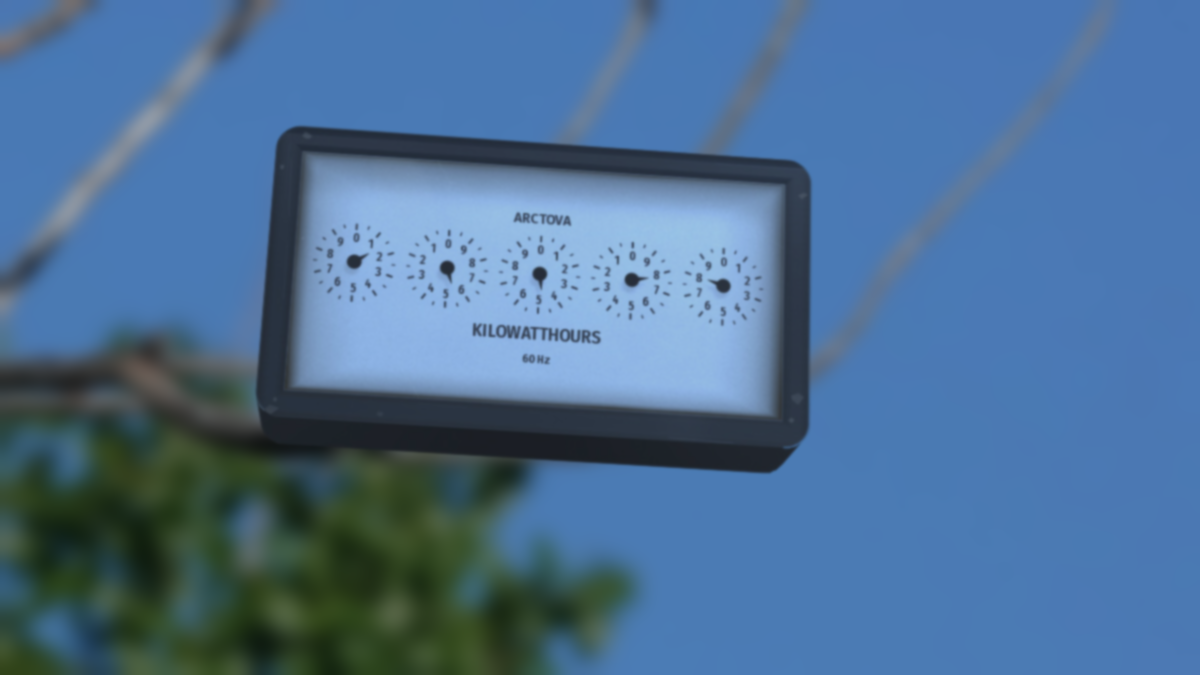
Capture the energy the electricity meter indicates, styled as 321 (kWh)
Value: 15478 (kWh)
